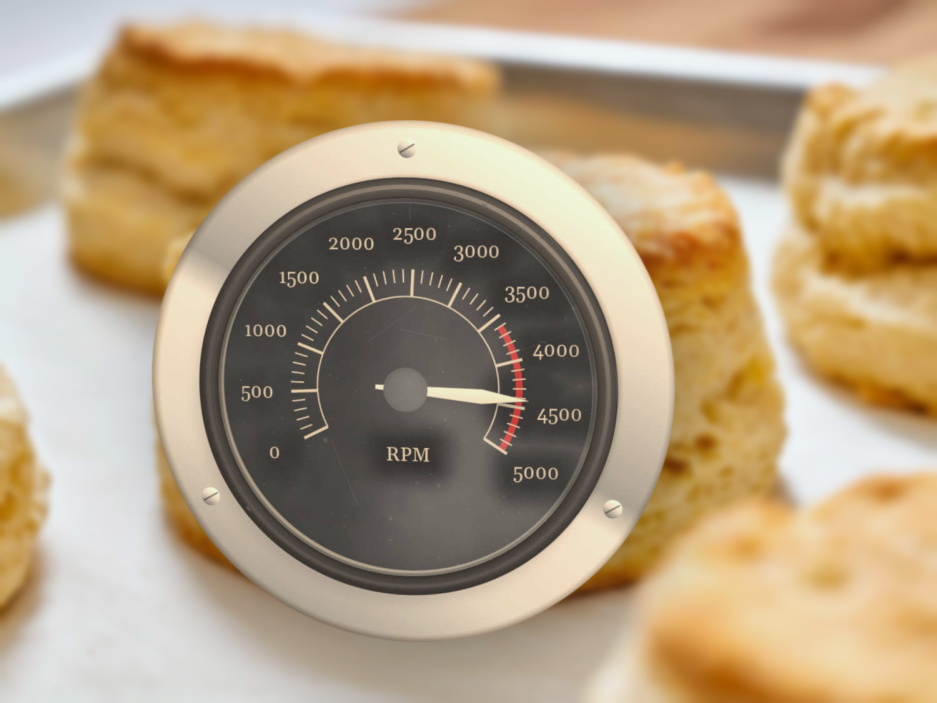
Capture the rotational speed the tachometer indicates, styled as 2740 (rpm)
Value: 4400 (rpm)
